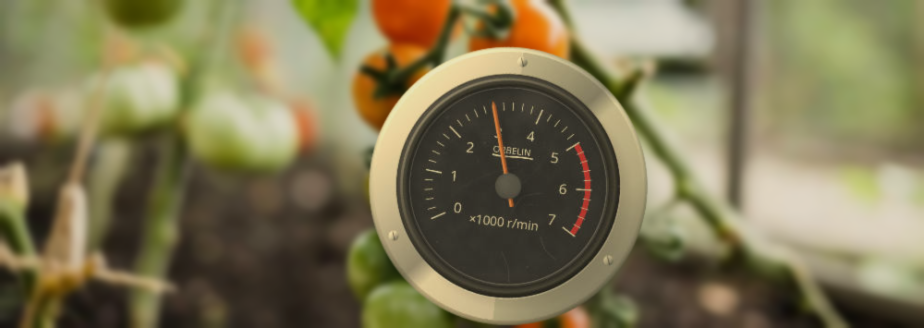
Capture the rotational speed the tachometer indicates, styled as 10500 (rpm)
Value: 3000 (rpm)
